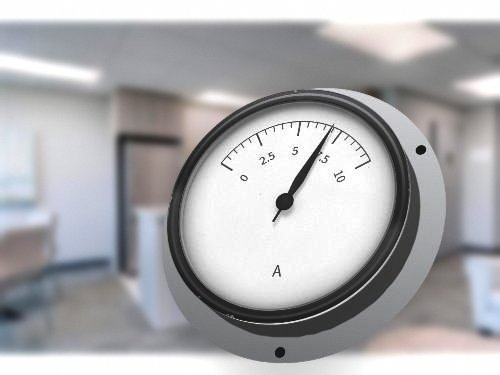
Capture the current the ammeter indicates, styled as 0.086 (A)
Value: 7 (A)
